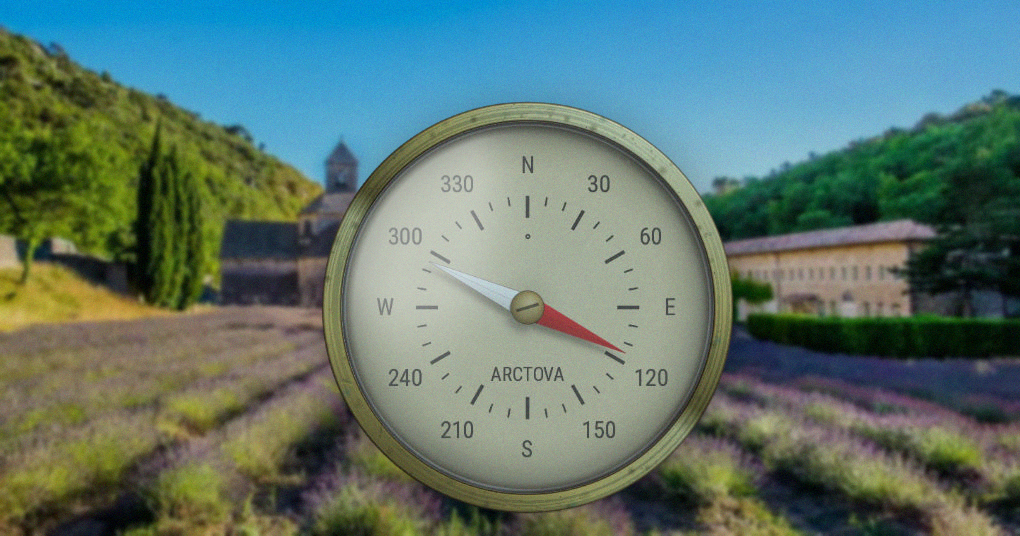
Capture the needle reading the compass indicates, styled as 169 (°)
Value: 115 (°)
